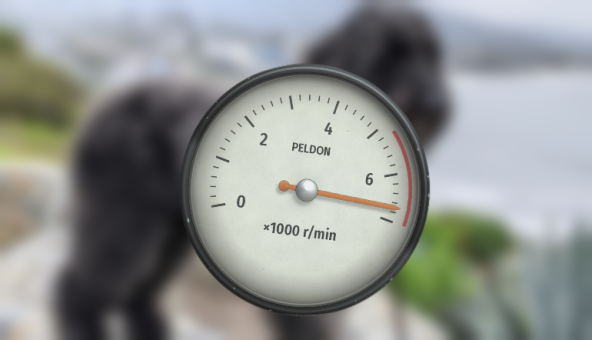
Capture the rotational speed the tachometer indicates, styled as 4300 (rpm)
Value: 6700 (rpm)
